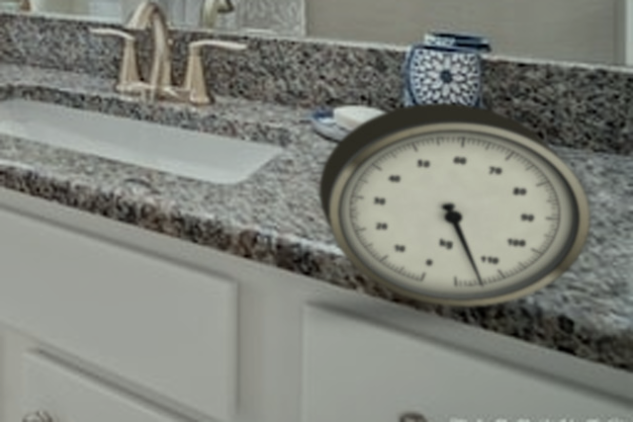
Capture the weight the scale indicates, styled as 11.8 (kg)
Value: 115 (kg)
